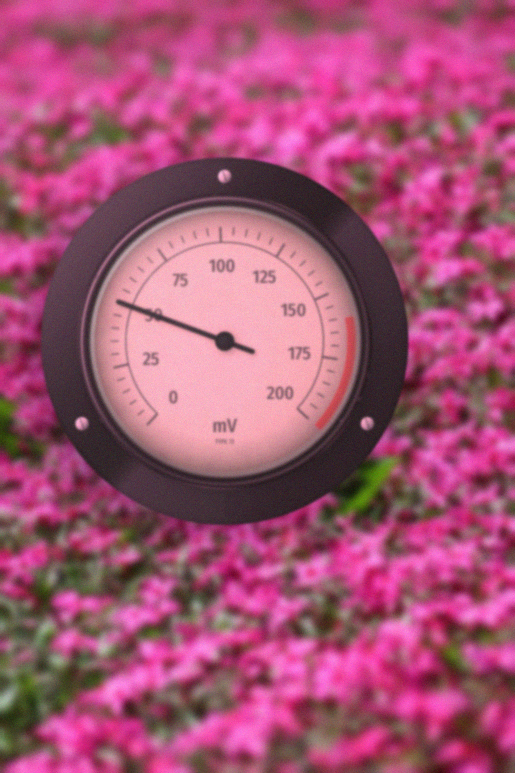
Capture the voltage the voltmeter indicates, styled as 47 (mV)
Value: 50 (mV)
